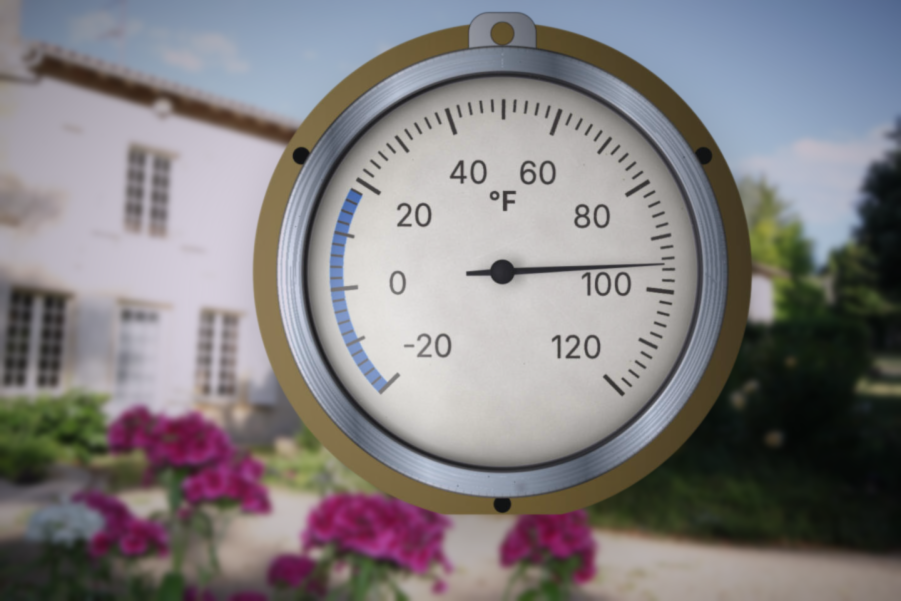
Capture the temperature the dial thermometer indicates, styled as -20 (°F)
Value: 95 (°F)
